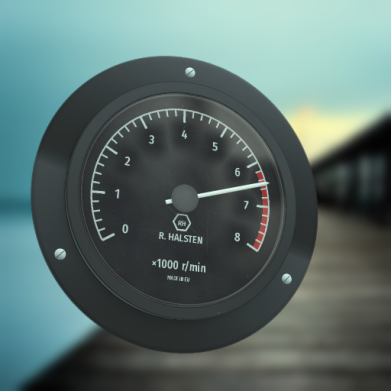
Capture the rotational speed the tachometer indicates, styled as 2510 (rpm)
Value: 6500 (rpm)
